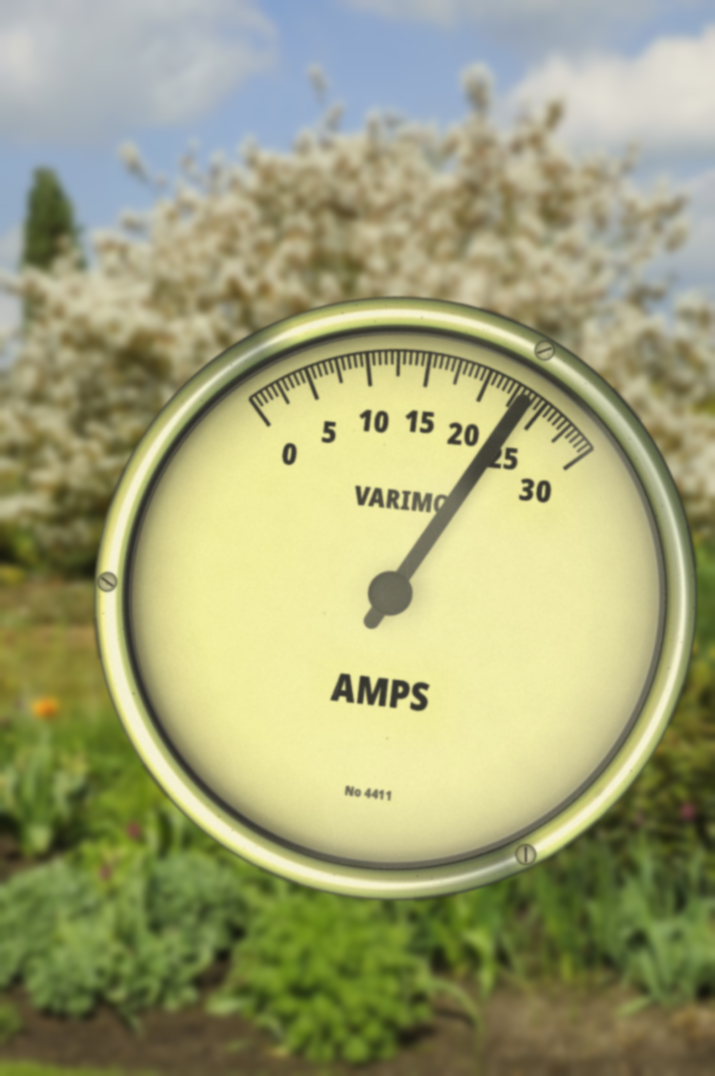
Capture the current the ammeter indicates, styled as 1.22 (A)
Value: 23.5 (A)
